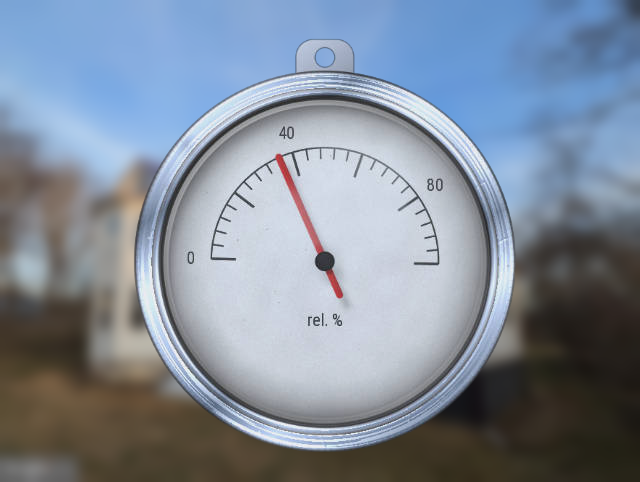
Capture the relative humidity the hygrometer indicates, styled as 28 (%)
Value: 36 (%)
